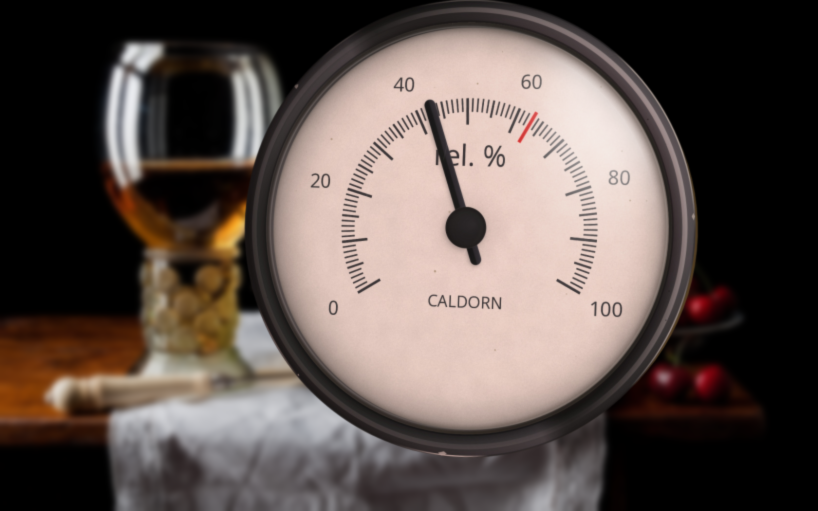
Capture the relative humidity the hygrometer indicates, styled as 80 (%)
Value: 43 (%)
